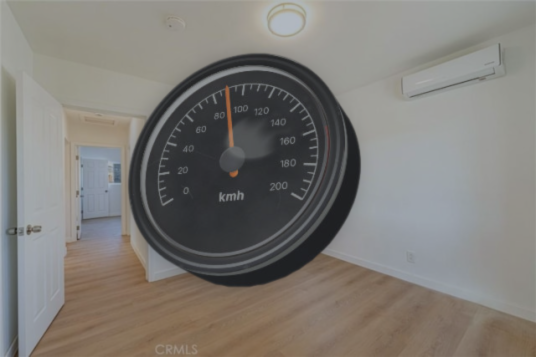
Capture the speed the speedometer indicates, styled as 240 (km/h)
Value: 90 (km/h)
